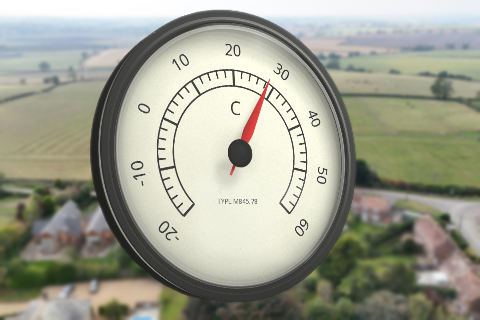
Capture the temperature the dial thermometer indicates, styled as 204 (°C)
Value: 28 (°C)
